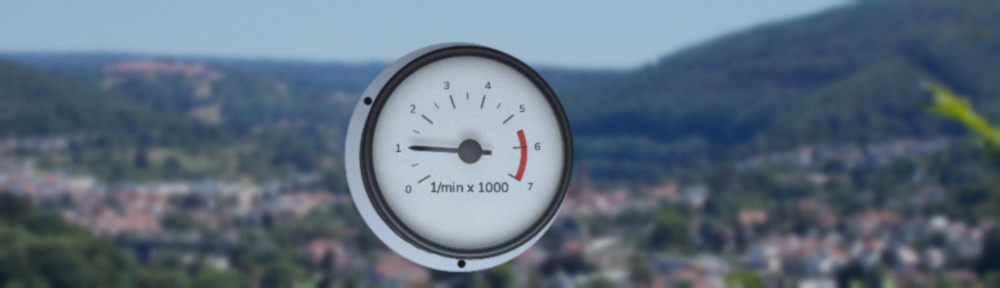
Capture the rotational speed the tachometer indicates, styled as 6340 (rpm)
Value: 1000 (rpm)
